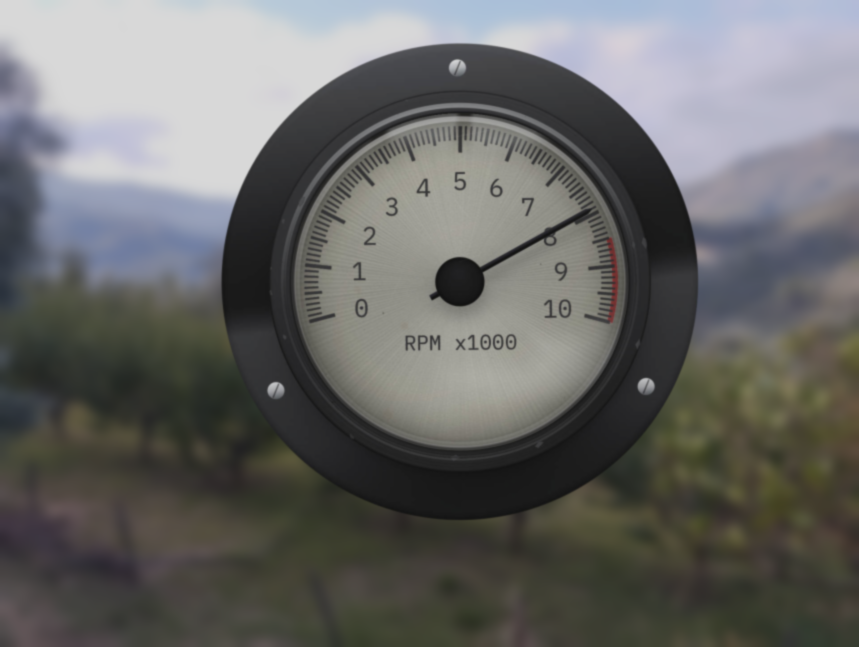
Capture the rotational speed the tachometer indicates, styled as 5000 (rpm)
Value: 7900 (rpm)
